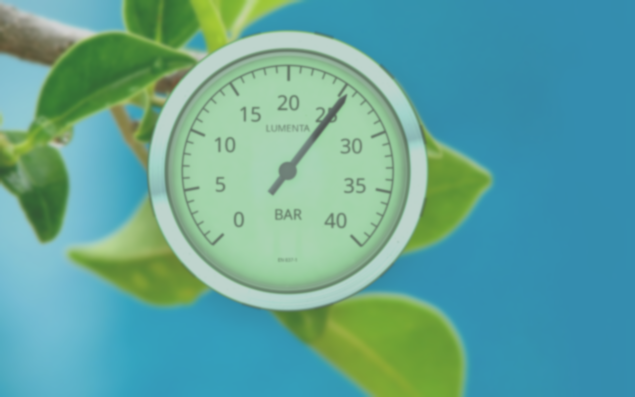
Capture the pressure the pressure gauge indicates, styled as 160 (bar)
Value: 25.5 (bar)
